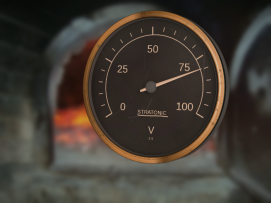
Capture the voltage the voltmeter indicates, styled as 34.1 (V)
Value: 80 (V)
